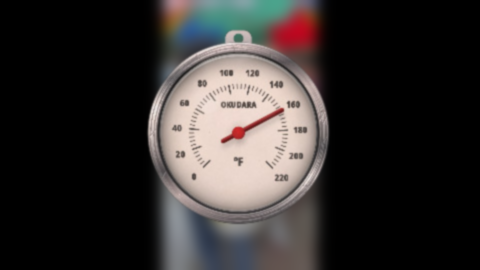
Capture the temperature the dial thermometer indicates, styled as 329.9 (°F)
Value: 160 (°F)
